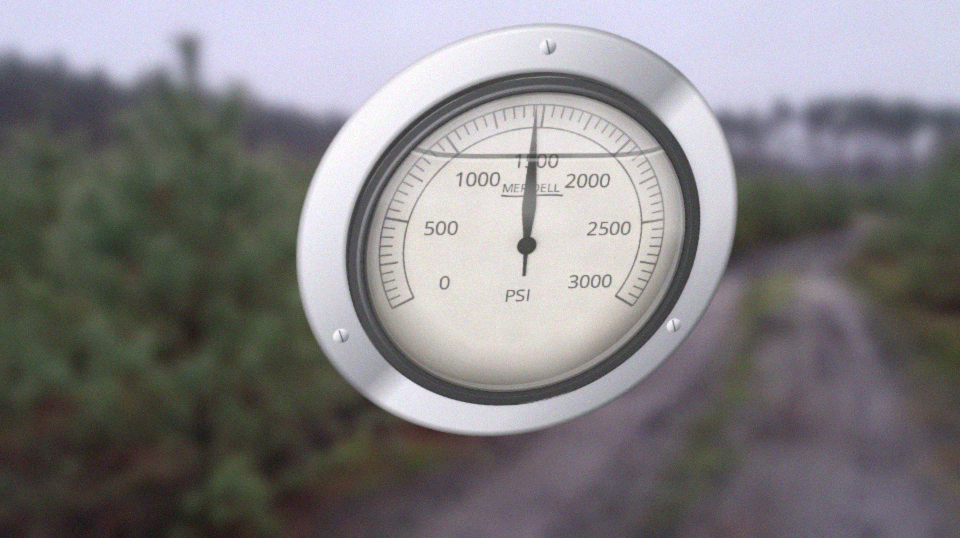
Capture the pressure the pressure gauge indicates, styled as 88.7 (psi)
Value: 1450 (psi)
